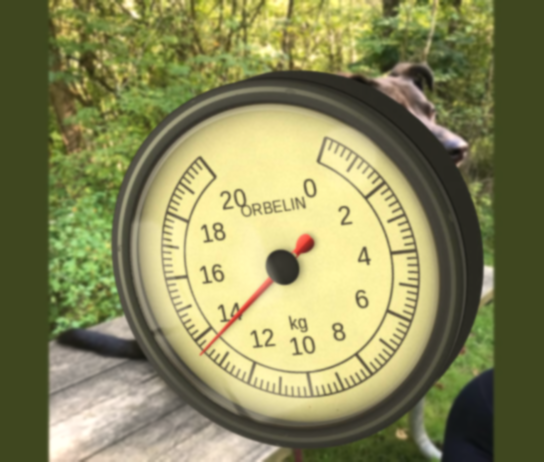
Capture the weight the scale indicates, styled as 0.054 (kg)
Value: 13.6 (kg)
